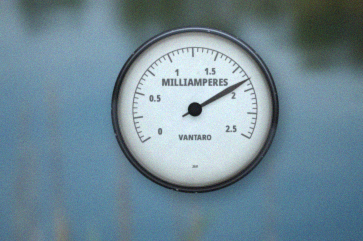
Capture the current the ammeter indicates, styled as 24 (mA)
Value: 1.9 (mA)
